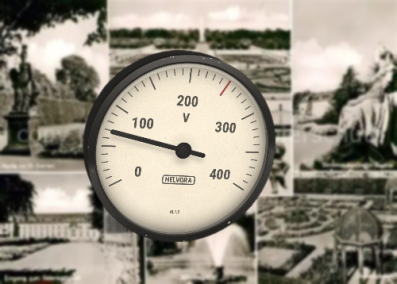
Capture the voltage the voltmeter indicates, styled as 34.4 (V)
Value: 70 (V)
